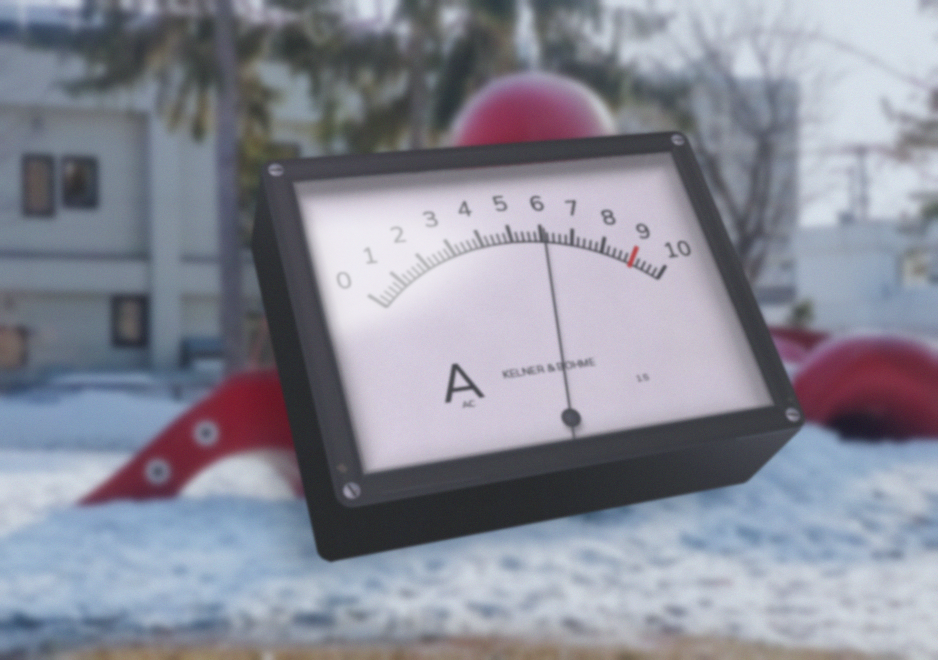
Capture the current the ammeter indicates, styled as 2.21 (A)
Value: 6 (A)
